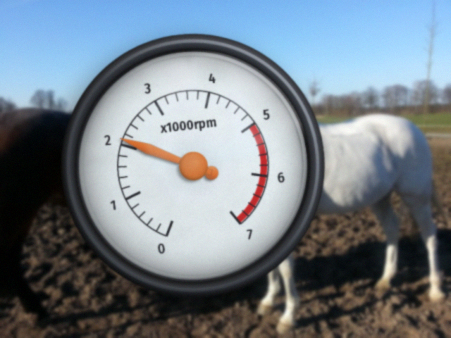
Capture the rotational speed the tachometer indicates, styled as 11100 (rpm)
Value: 2100 (rpm)
